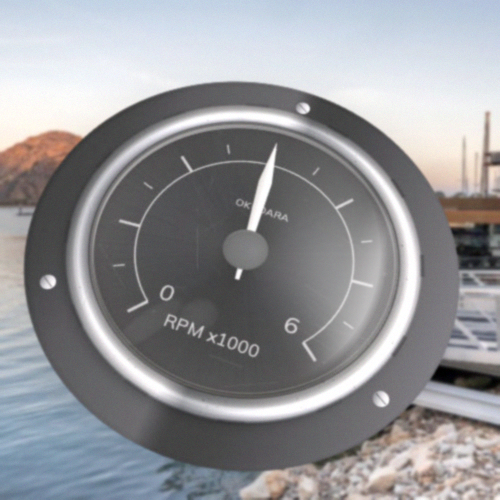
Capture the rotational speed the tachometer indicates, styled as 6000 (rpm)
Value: 3000 (rpm)
